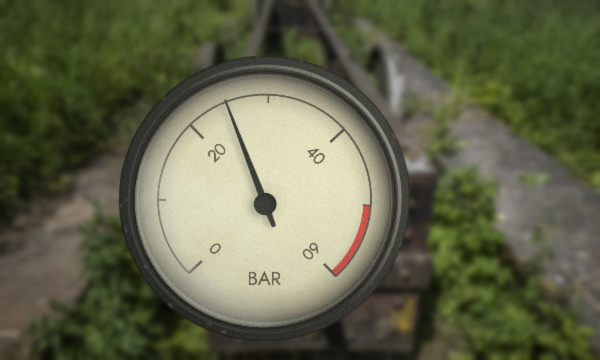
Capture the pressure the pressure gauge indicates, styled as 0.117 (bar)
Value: 25 (bar)
